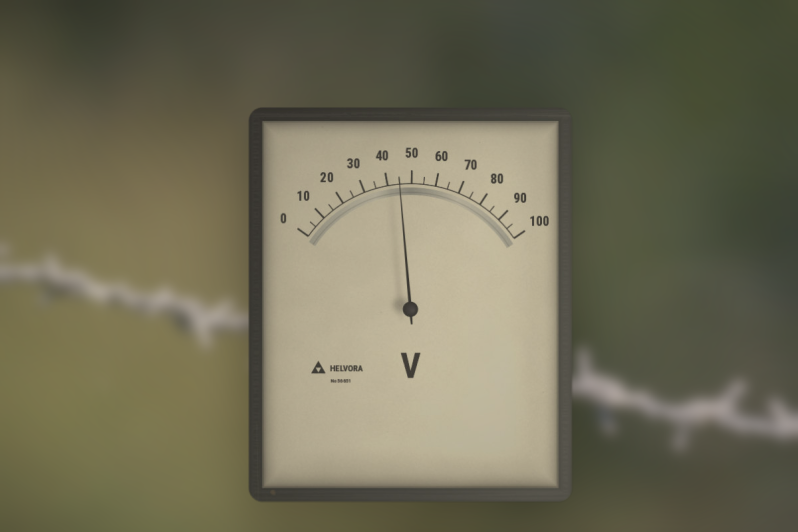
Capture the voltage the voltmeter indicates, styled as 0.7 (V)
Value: 45 (V)
